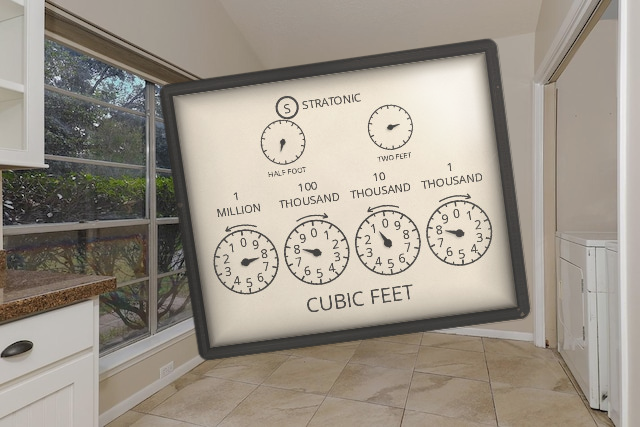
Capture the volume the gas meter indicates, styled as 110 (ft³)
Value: 780800 (ft³)
